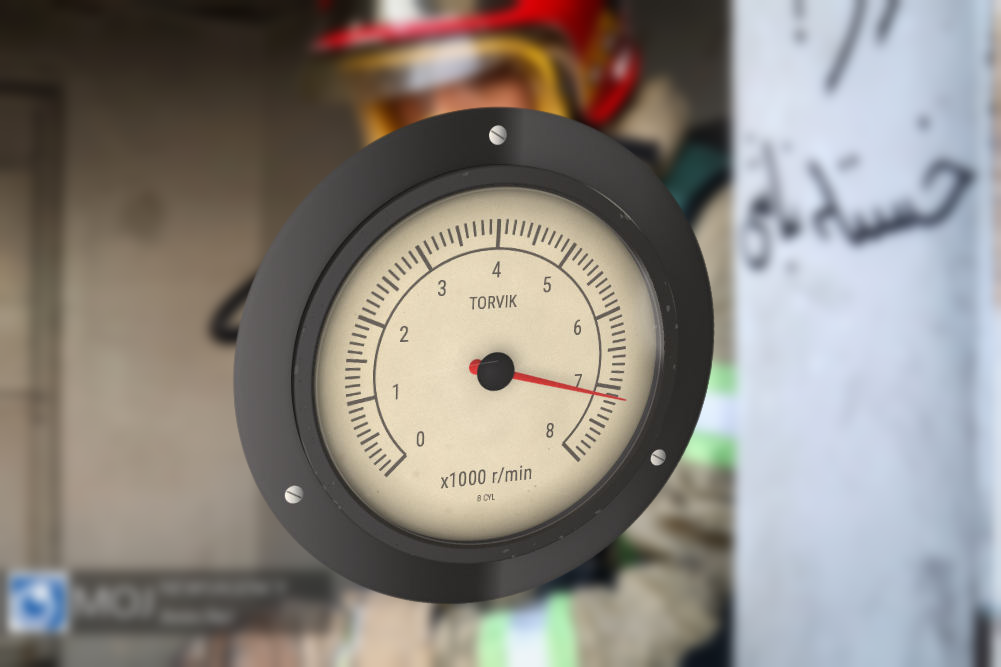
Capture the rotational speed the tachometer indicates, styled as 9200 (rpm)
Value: 7100 (rpm)
